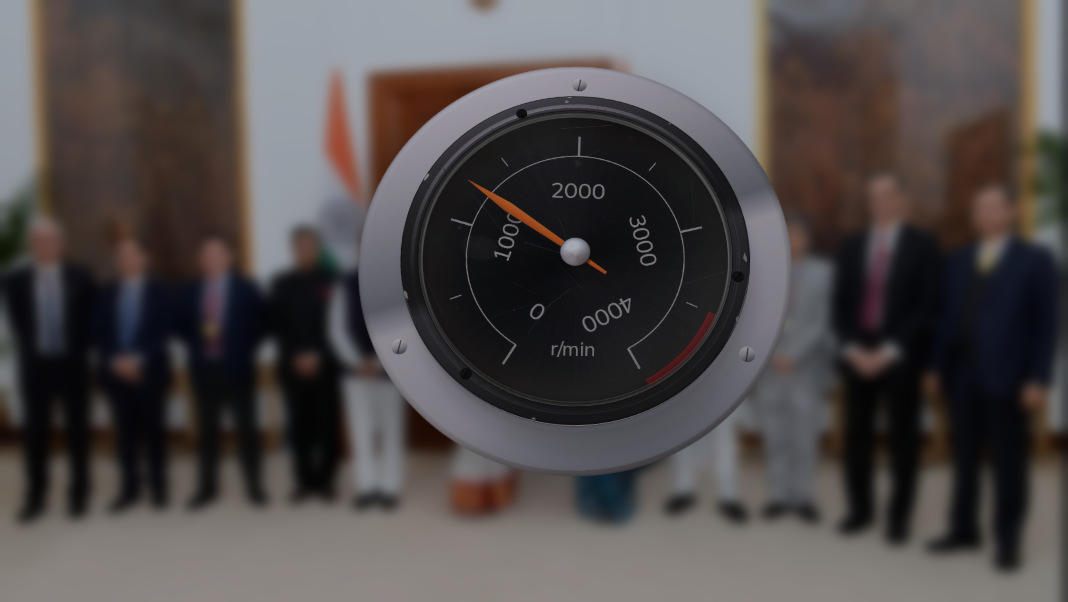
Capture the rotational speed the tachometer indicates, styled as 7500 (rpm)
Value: 1250 (rpm)
